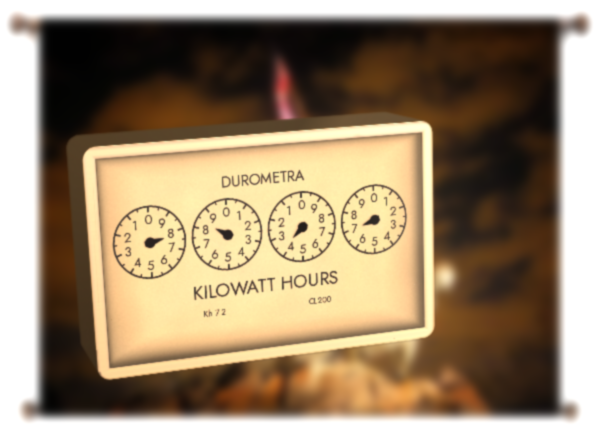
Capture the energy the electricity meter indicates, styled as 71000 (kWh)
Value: 7837 (kWh)
